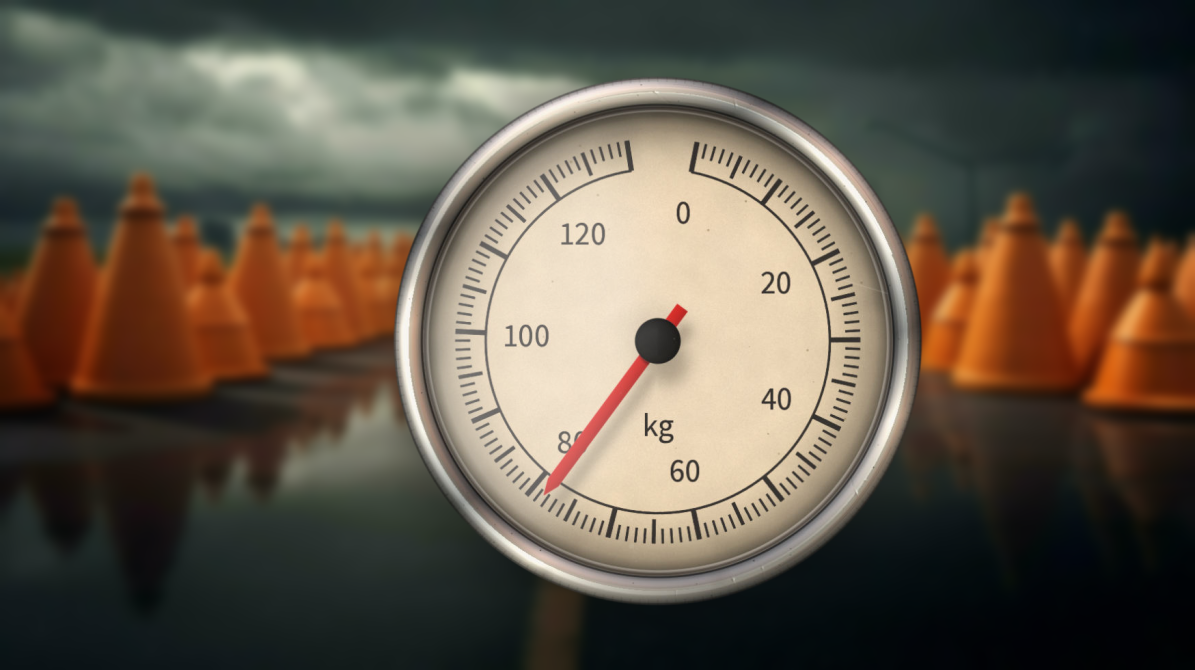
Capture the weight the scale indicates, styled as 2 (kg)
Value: 78.5 (kg)
